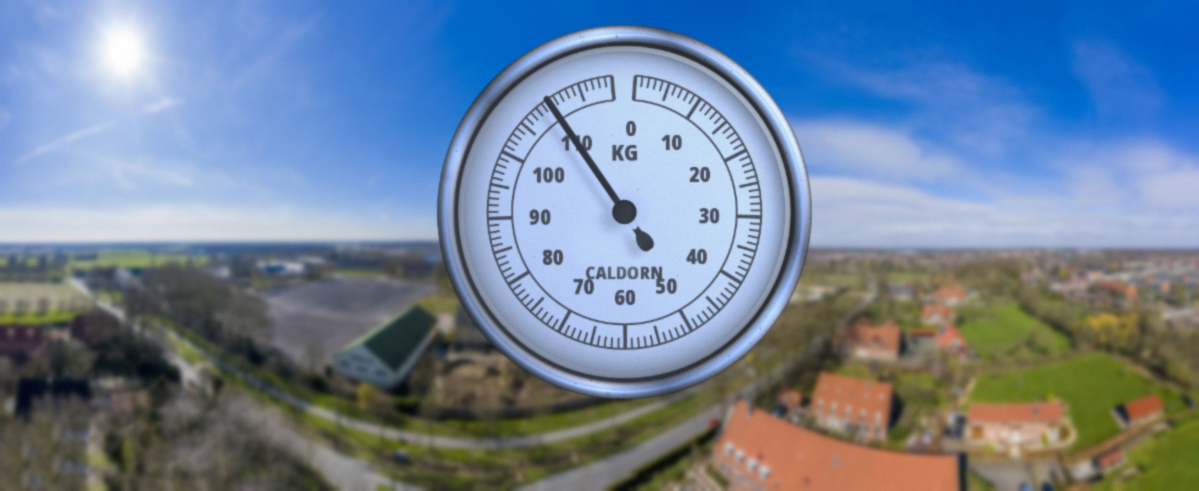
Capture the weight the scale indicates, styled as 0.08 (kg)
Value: 110 (kg)
